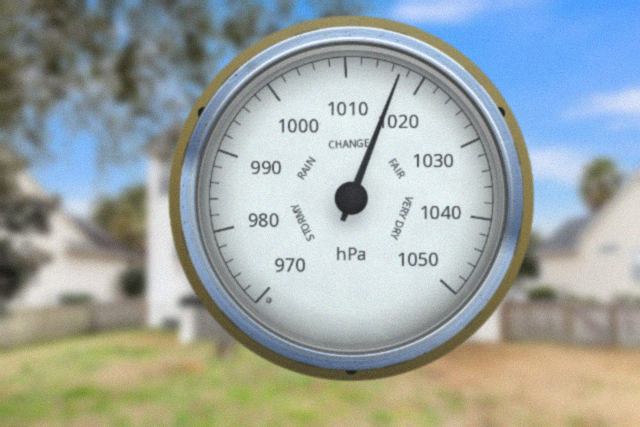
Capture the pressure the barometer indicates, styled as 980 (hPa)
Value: 1017 (hPa)
